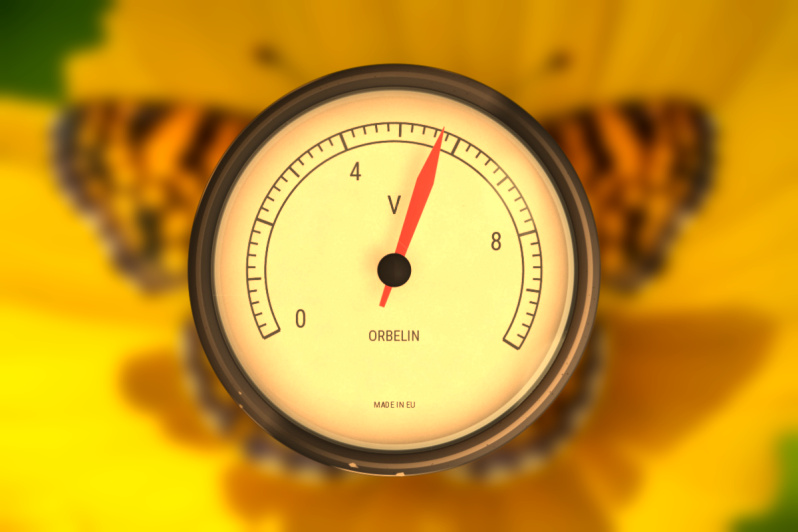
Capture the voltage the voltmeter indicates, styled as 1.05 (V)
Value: 5.7 (V)
